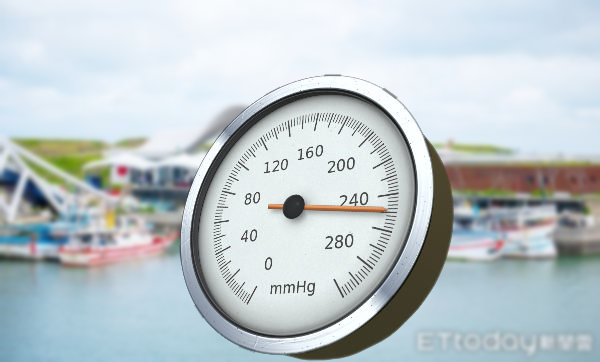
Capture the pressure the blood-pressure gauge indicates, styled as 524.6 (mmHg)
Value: 250 (mmHg)
